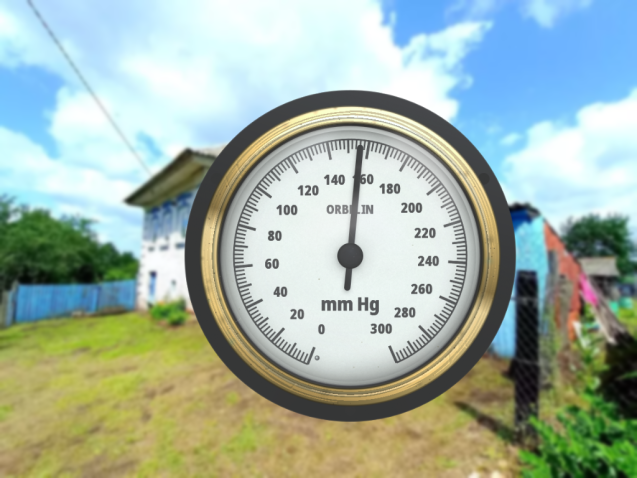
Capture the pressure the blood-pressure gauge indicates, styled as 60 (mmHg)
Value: 156 (mmHg)
